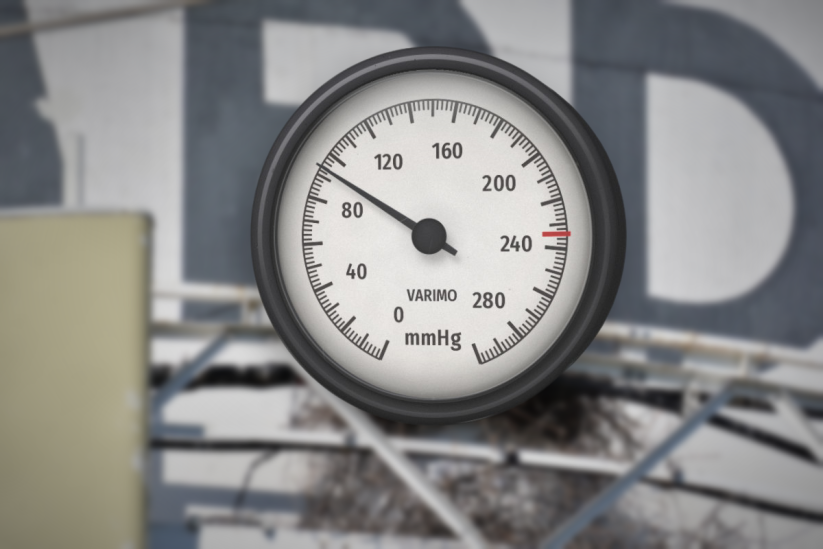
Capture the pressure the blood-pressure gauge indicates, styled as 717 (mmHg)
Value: 94 (mmHg)
